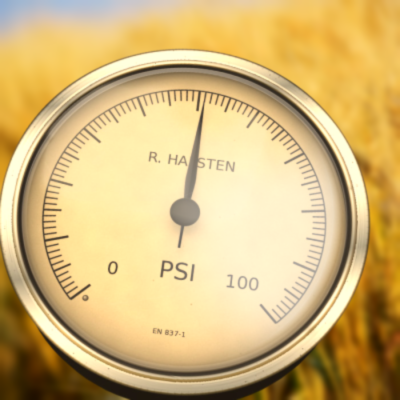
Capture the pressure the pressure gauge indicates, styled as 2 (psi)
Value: 51 (psi)
